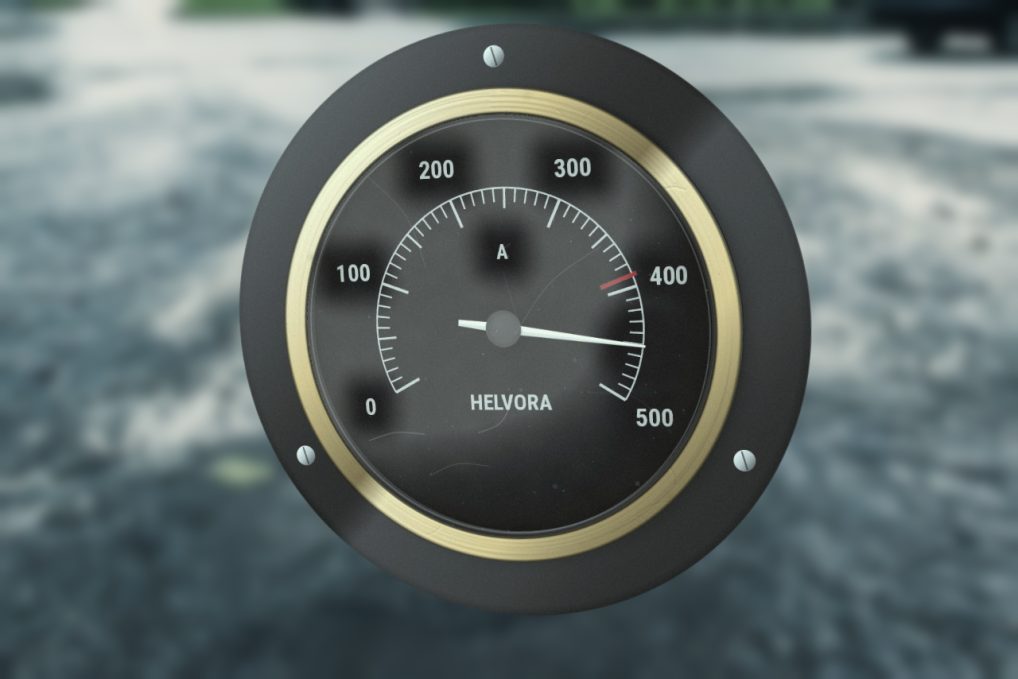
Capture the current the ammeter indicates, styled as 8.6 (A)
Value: 450 (A)
